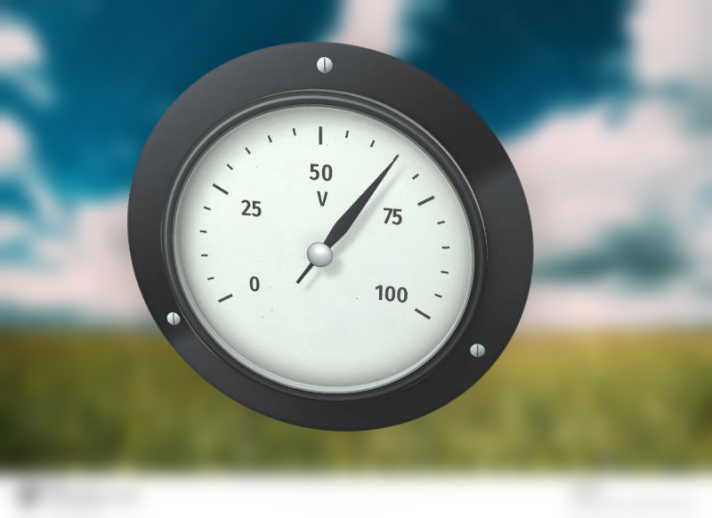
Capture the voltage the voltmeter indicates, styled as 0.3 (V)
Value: 65 (V)
